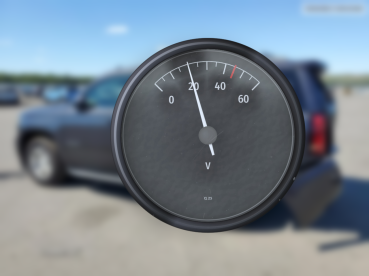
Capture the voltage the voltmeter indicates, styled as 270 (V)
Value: 20 (V)
